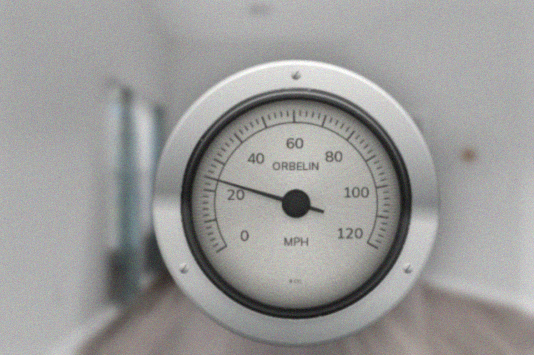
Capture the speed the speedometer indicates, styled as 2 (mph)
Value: 24 (mph)
